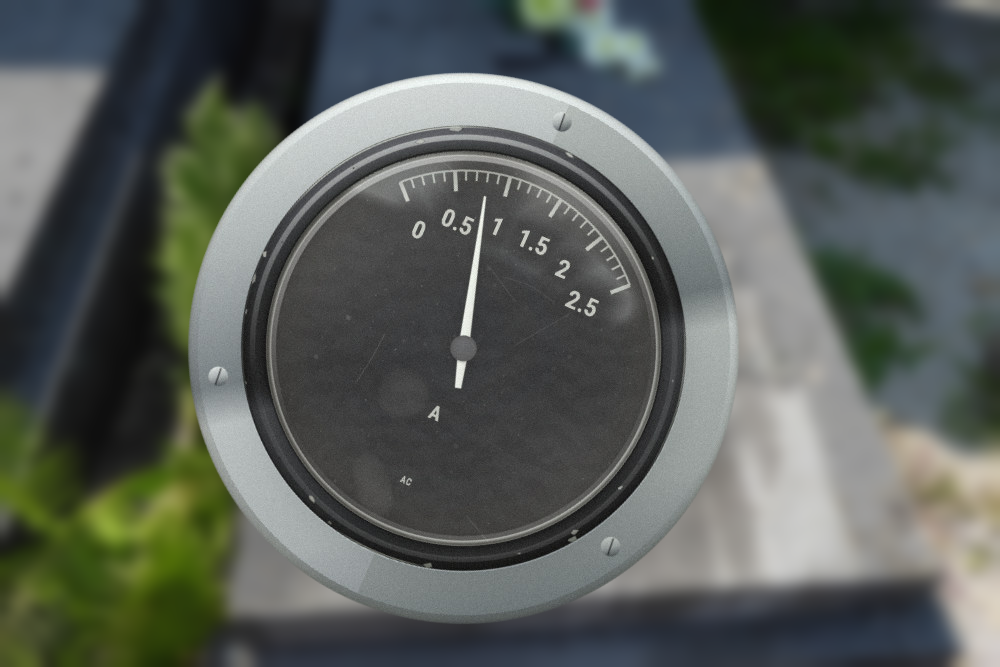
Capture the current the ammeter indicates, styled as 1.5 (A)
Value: 0.8 (A)
